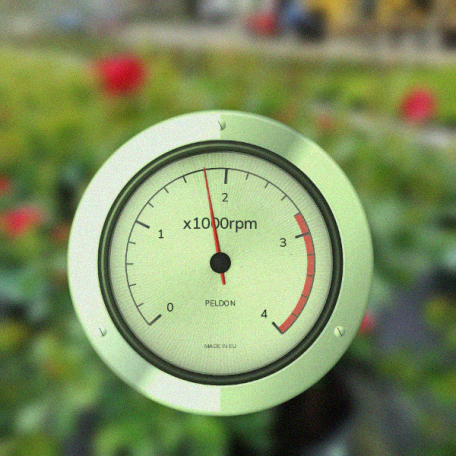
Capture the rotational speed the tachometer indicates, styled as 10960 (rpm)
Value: 1800 (rpm)
